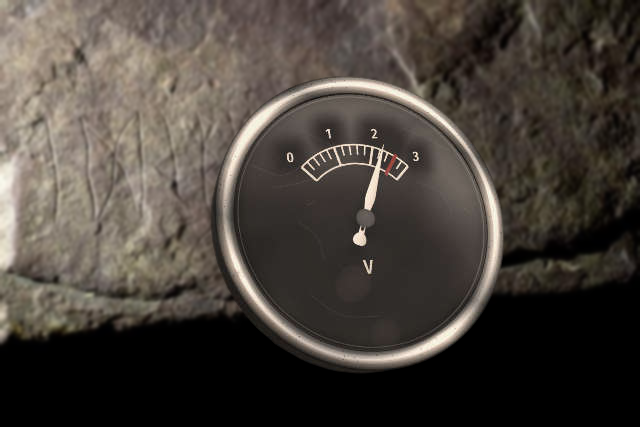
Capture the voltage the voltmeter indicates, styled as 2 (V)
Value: 2.2 (V)
